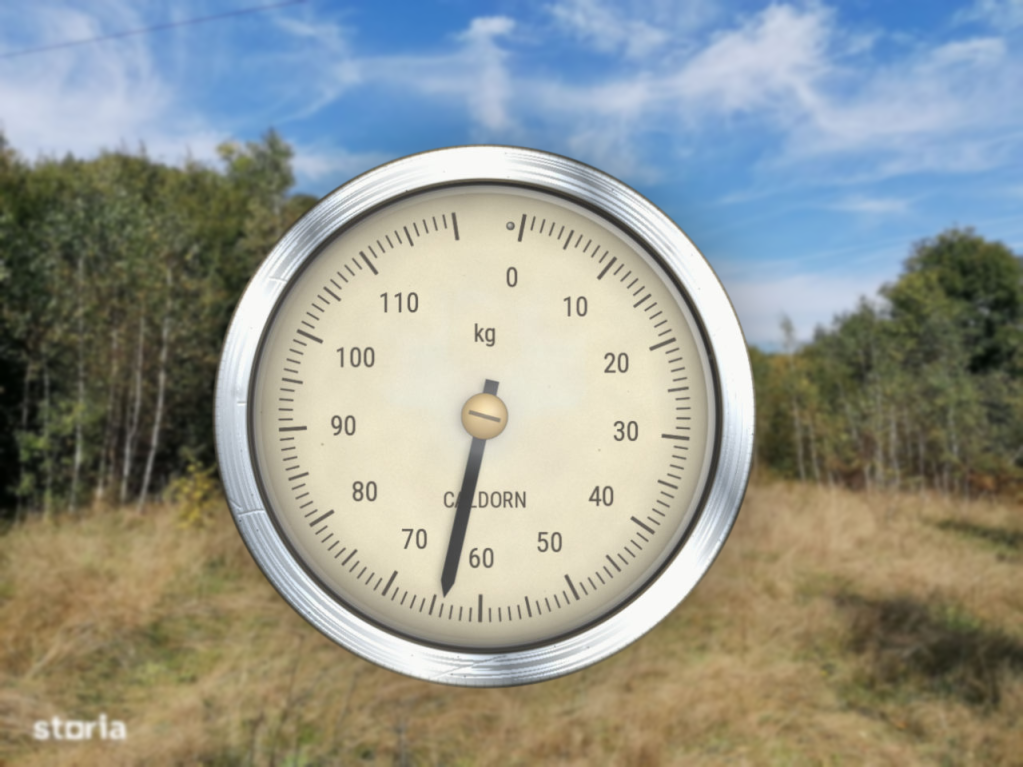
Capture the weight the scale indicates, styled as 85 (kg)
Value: 64 (kg)
